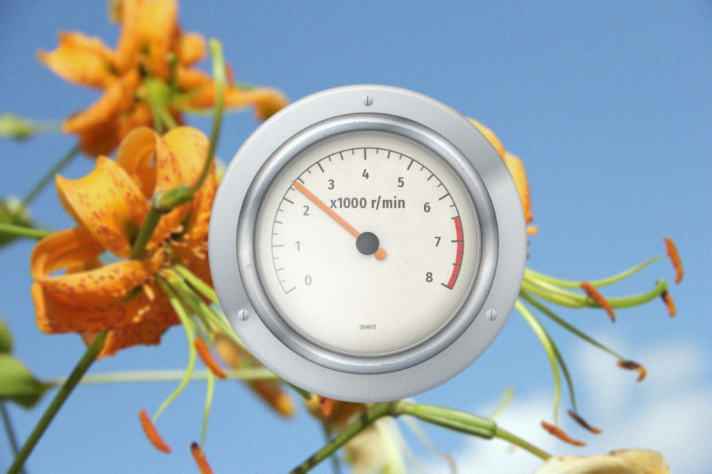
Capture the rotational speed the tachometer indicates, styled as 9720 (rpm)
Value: 2375 (rpm)
